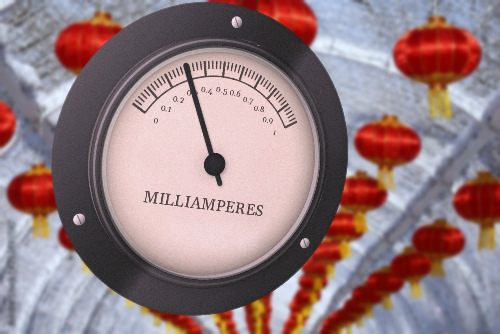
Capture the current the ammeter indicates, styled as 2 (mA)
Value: 0.3 (mA)
